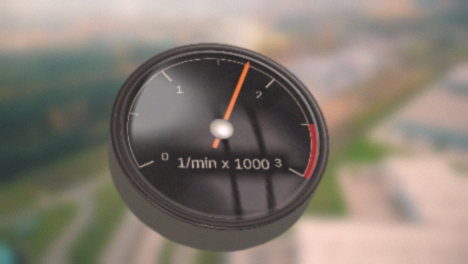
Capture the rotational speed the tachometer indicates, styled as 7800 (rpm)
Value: 1750 (rpm)
